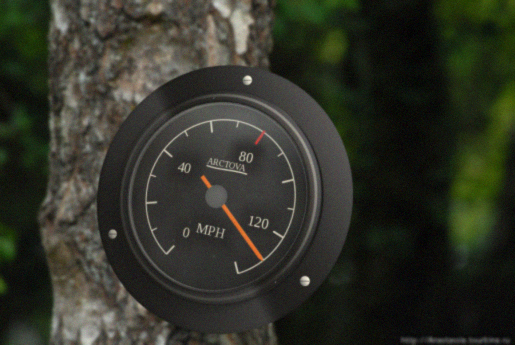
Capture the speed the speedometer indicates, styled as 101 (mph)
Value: 130 (mph)
